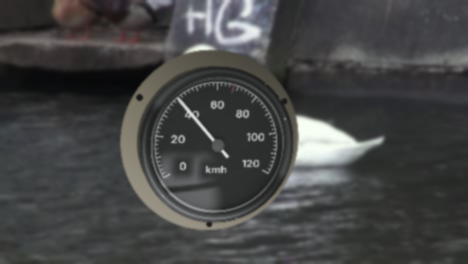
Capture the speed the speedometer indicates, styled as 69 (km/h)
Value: 40 (km/h)
